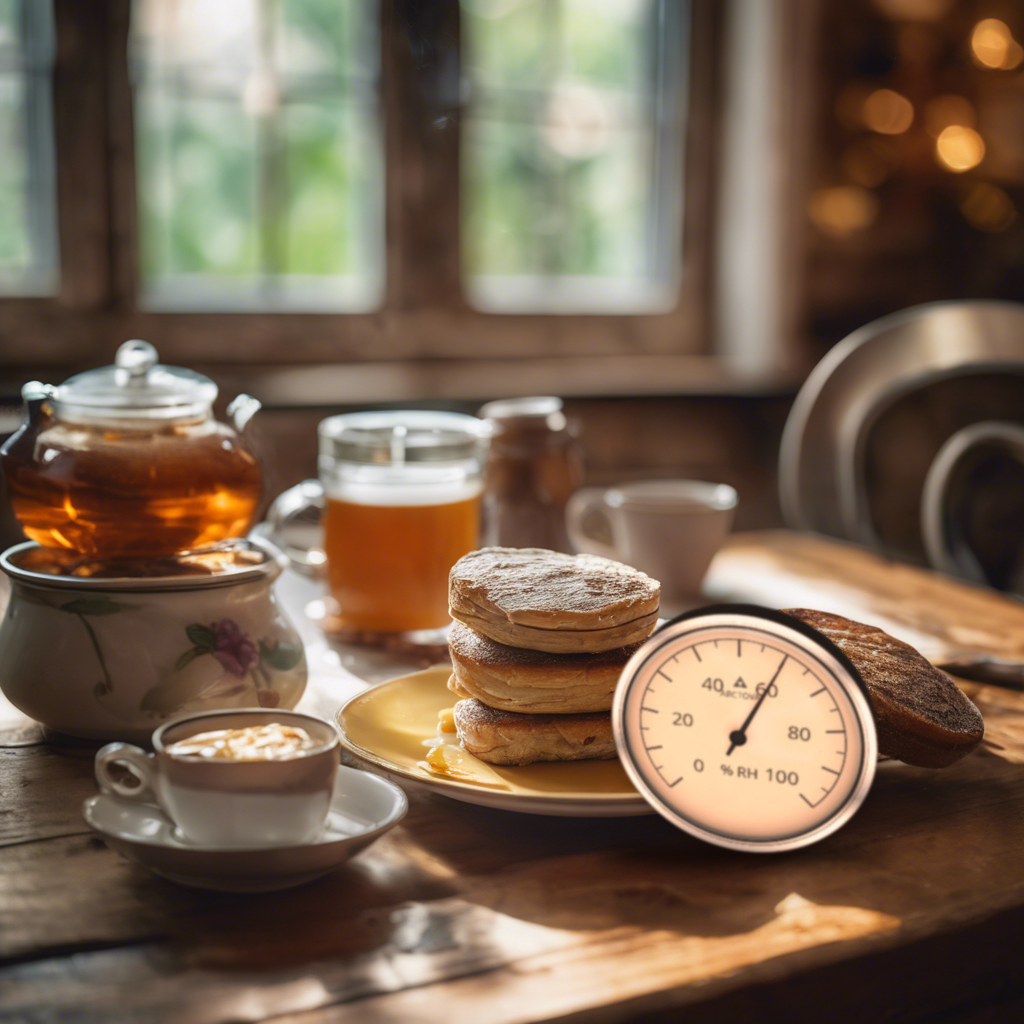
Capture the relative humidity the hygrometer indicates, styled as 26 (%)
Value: 60 (%)
